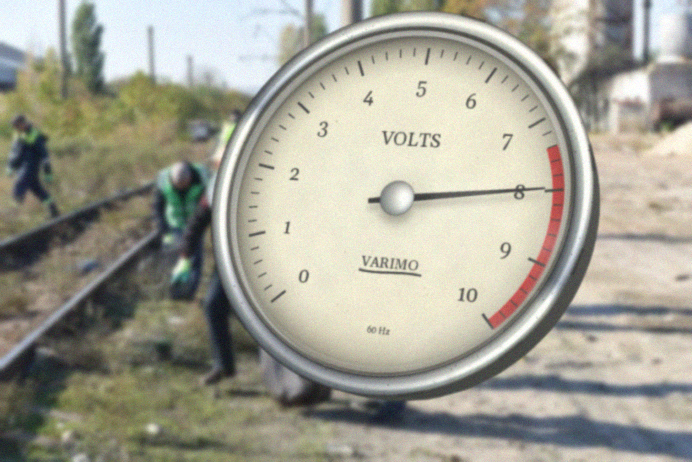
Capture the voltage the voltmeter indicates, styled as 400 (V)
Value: 8 (V)
